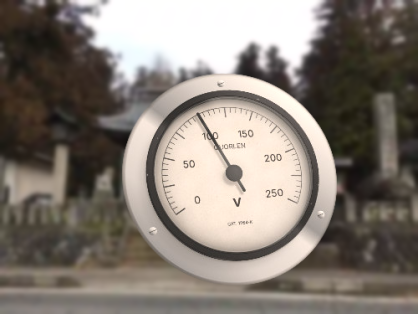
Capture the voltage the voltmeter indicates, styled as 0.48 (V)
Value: 100 (V)
